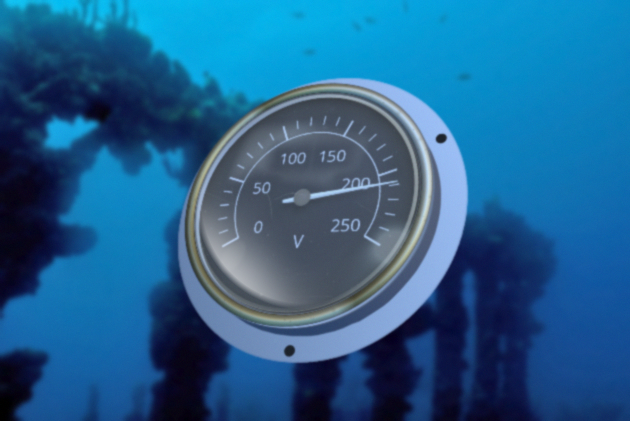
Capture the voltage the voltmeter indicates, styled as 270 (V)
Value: 210 (V)
